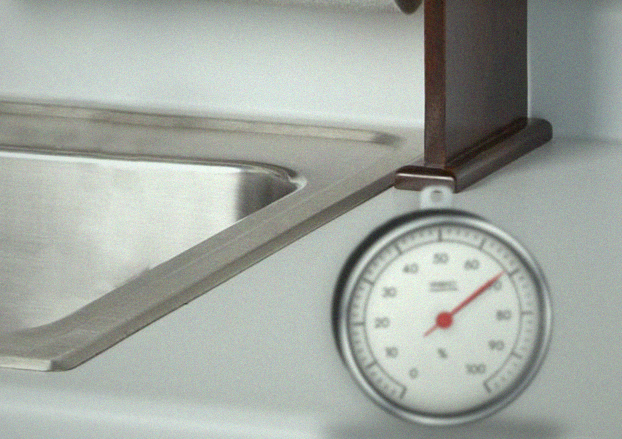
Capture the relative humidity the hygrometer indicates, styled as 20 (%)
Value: 68 (%)
